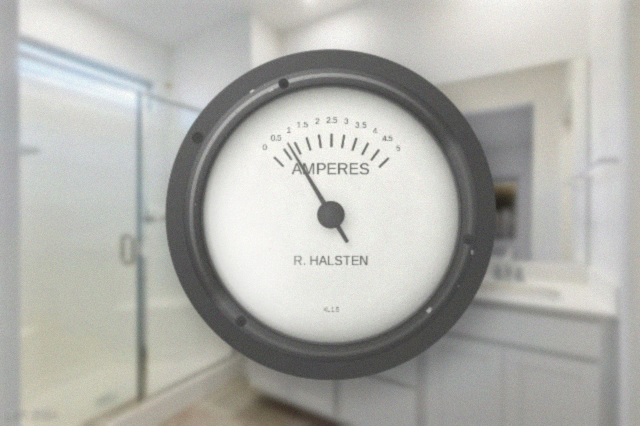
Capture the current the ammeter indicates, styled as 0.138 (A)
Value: 0.75 (A)
